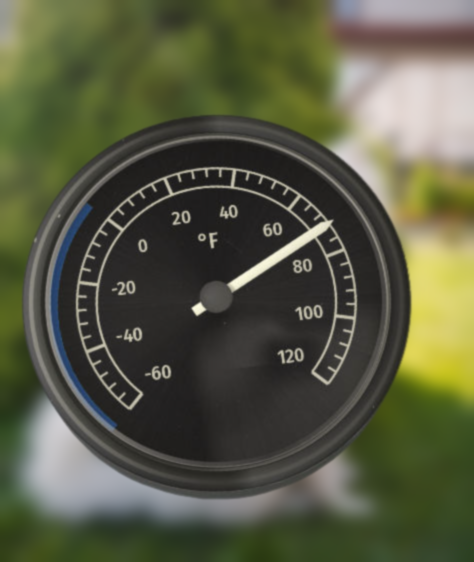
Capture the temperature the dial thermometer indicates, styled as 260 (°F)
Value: 72 (°F)
